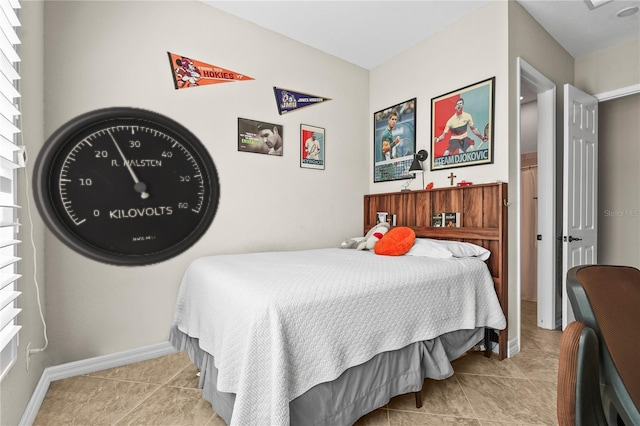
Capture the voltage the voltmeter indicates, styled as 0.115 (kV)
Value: 25 (kV)
